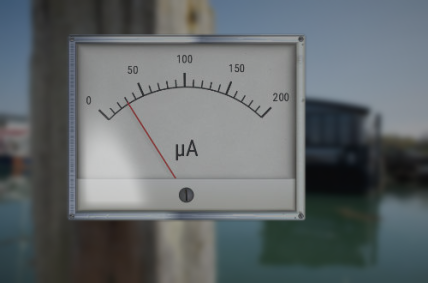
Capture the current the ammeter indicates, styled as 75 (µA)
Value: 30 (µA)
